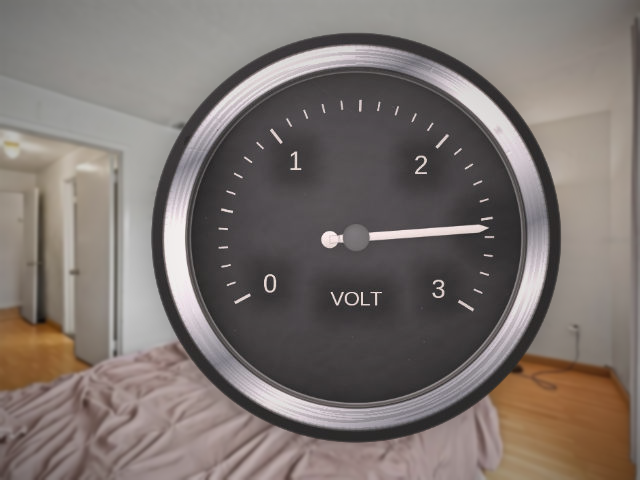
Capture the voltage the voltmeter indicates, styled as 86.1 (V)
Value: 2.55 (V)
